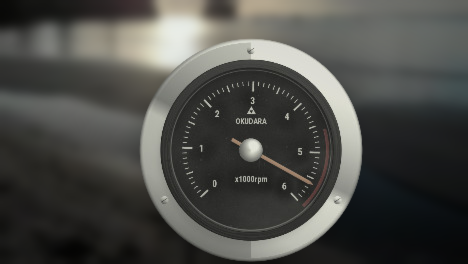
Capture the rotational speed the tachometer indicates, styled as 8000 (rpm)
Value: 5600 (rpm)
